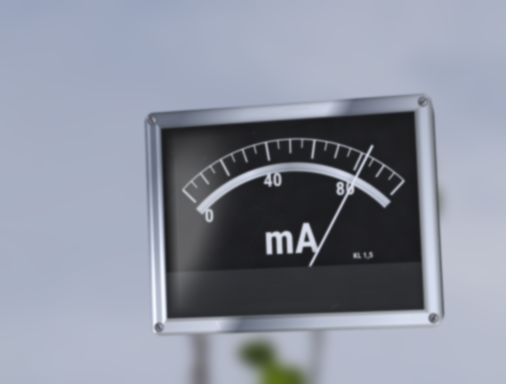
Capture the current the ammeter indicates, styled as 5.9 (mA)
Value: 82.5 (mA)
